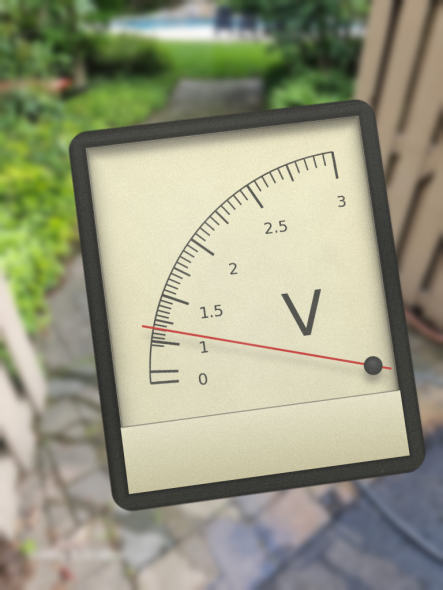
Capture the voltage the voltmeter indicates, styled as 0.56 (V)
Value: 1.15 (V)
